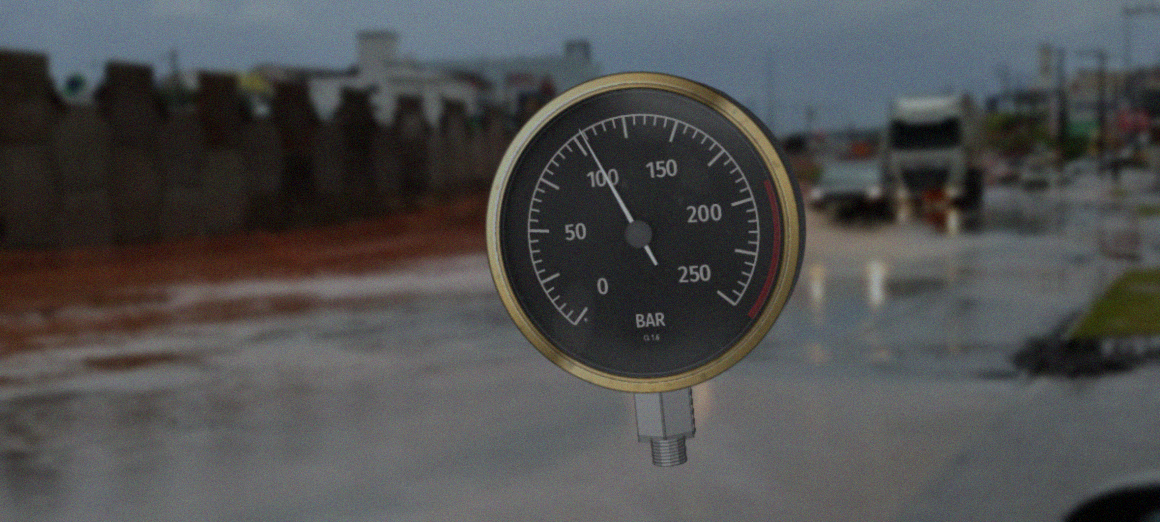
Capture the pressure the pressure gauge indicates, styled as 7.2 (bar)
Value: 105 (bar)
